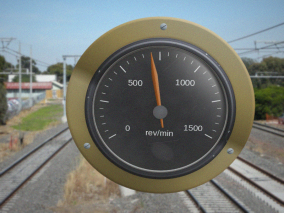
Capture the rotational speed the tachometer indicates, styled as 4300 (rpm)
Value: 700 (rpm)
